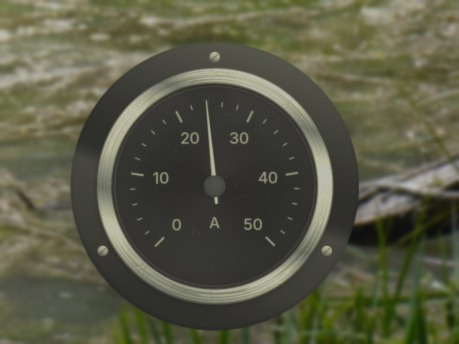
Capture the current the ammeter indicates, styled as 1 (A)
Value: 24 (A)
